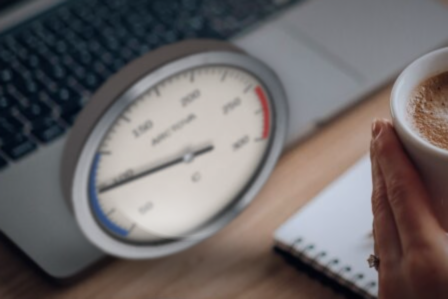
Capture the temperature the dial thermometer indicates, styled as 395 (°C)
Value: 100 (°C)
